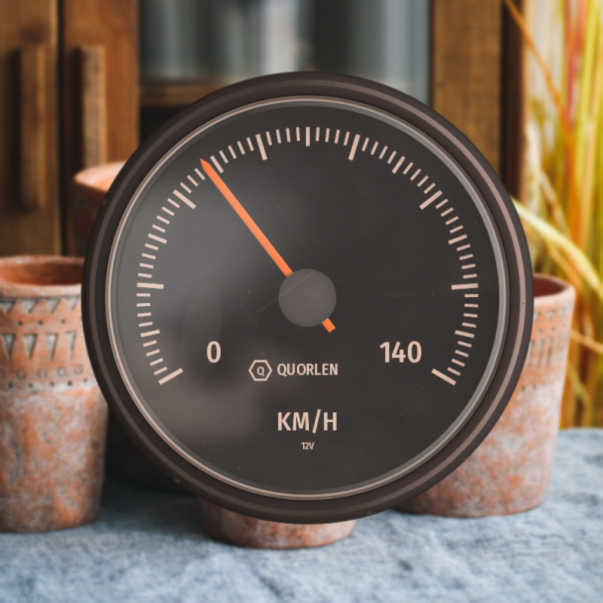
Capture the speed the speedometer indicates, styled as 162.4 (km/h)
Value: 48 (km/h)
